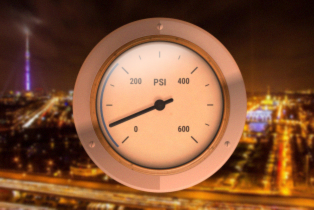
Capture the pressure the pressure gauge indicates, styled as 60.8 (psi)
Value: 50 (psi)
